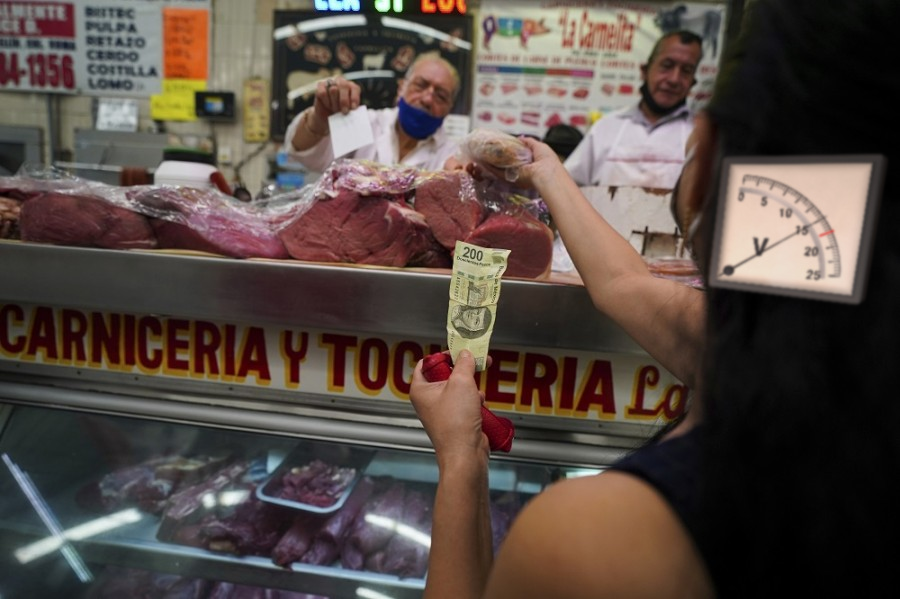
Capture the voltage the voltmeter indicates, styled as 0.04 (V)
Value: 15 (V)
